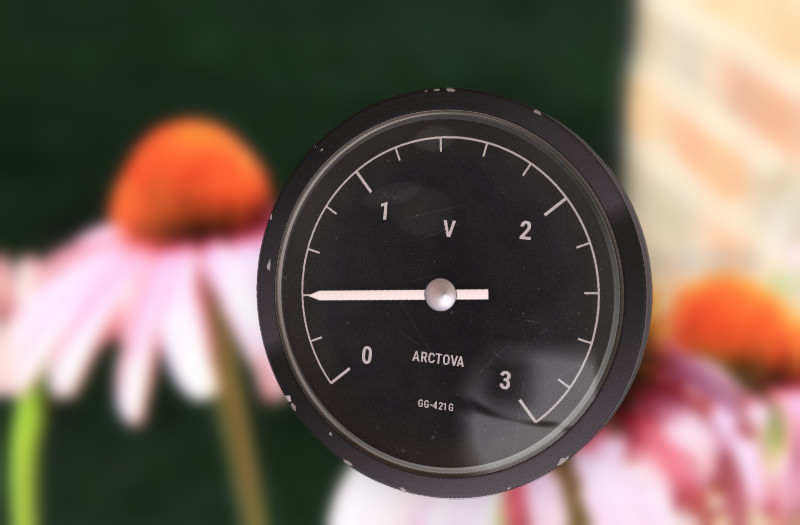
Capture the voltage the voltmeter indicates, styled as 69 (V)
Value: 0.4 (V)
